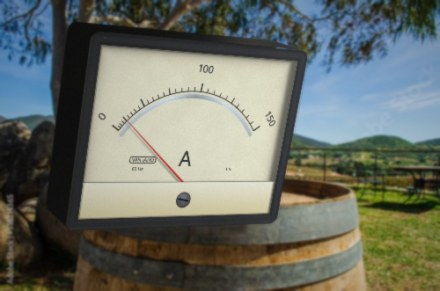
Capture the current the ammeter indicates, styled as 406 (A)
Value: 25 (A)
